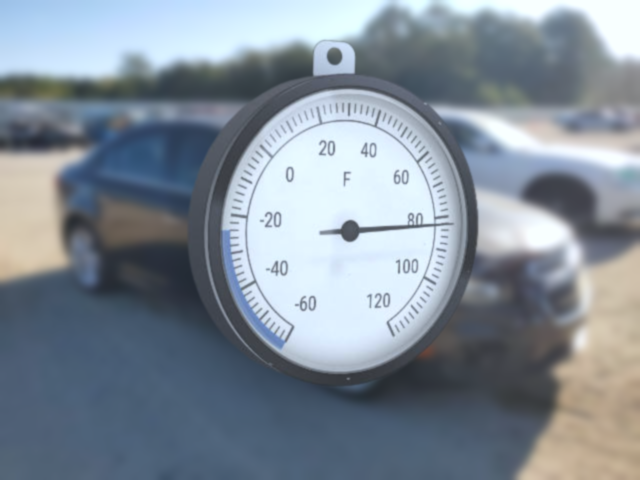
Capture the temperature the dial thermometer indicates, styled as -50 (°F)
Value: 82 (°F)
